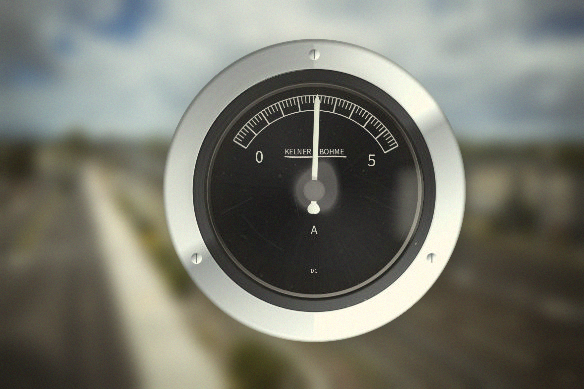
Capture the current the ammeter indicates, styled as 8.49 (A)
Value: 2.5 (A)
